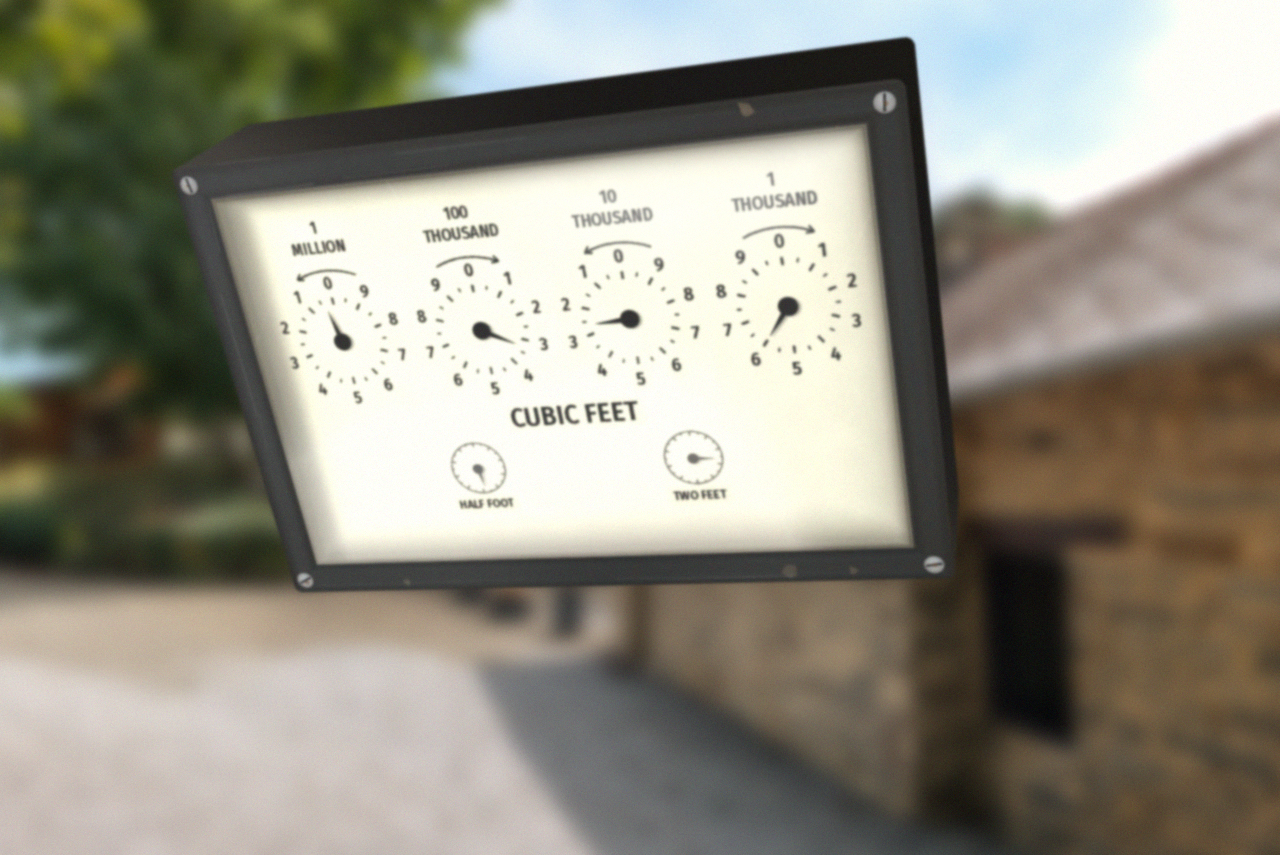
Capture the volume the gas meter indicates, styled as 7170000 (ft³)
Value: 32600 (ft³)
